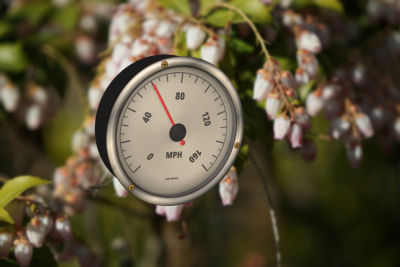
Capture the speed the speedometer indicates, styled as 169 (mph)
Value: 60 (mph)
